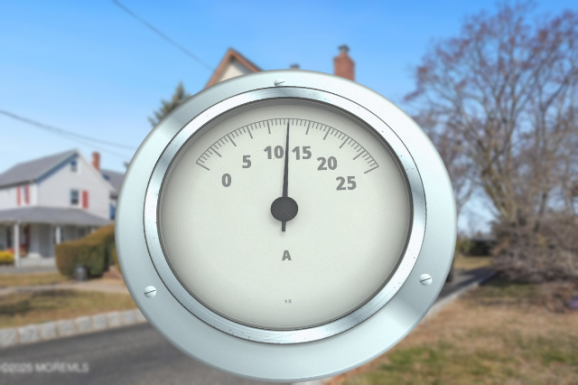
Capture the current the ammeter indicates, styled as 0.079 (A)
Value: 12.5 (A)
